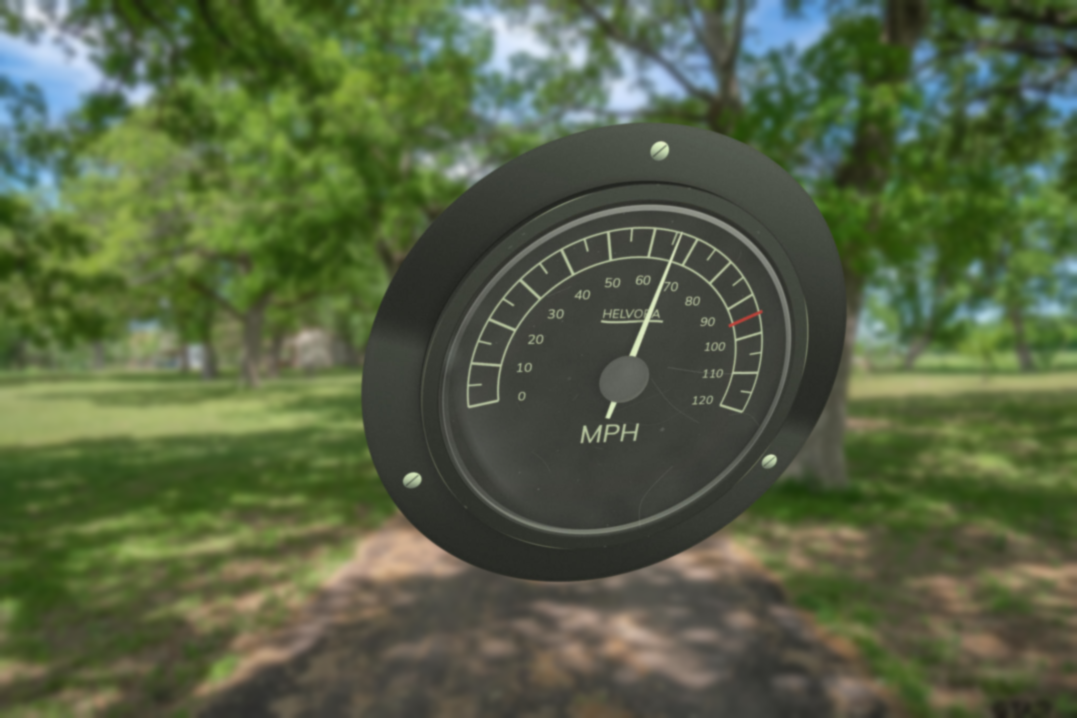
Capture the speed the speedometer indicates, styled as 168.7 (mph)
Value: 65 (mph)
